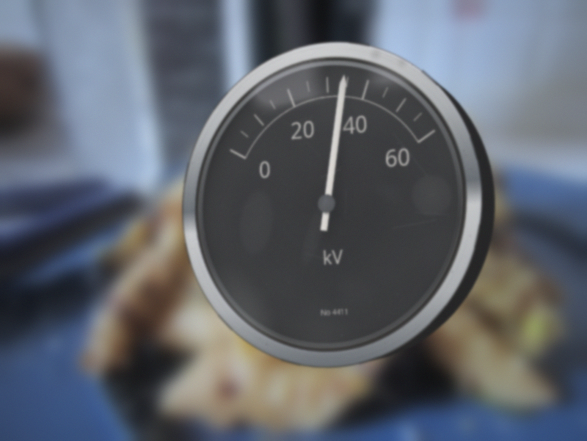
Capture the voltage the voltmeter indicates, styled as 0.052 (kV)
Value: 35 (kV)
